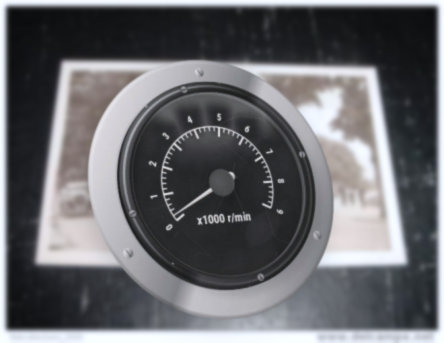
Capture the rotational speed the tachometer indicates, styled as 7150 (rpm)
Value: 200 (rpm)
